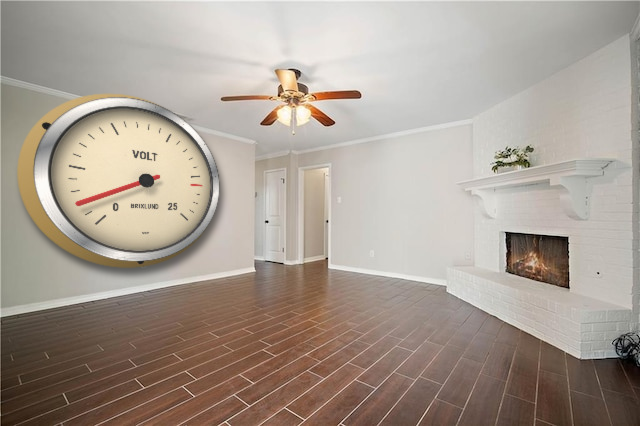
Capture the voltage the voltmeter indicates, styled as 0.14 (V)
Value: 2 (V)
